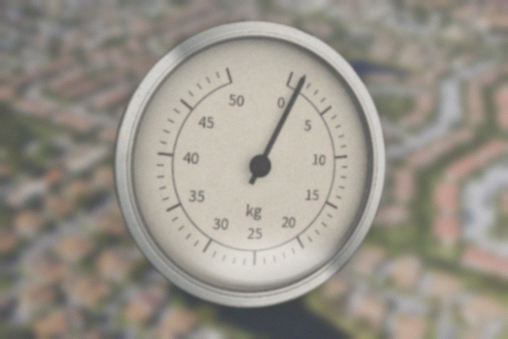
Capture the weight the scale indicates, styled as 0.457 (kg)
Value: 1 (kg)
